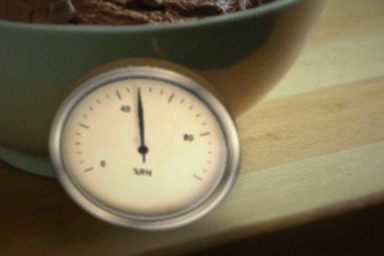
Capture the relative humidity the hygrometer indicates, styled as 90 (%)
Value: 48 (%)
